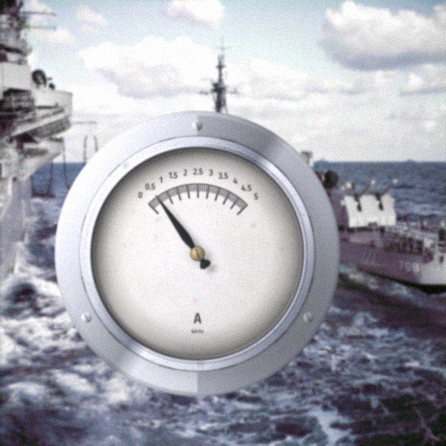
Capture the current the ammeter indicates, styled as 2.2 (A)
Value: 0.5 (A)
